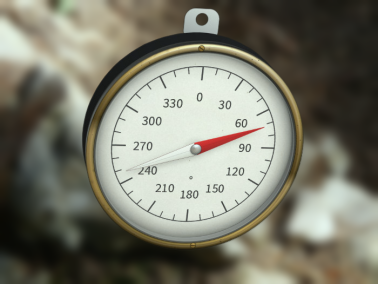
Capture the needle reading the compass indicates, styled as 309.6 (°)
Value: 70 (°)
